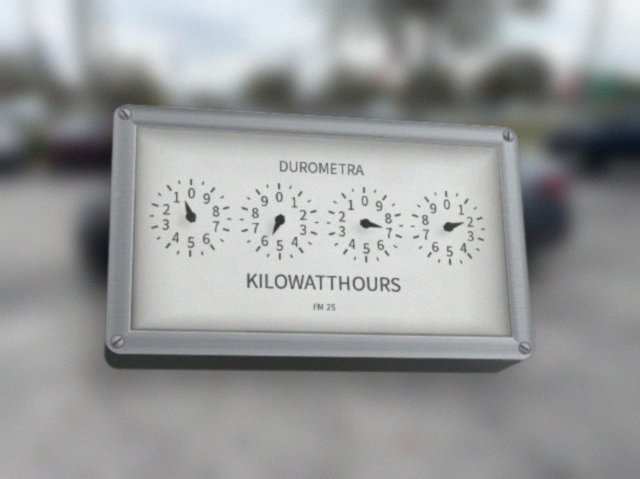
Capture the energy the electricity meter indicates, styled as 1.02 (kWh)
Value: 572 (kWh)
